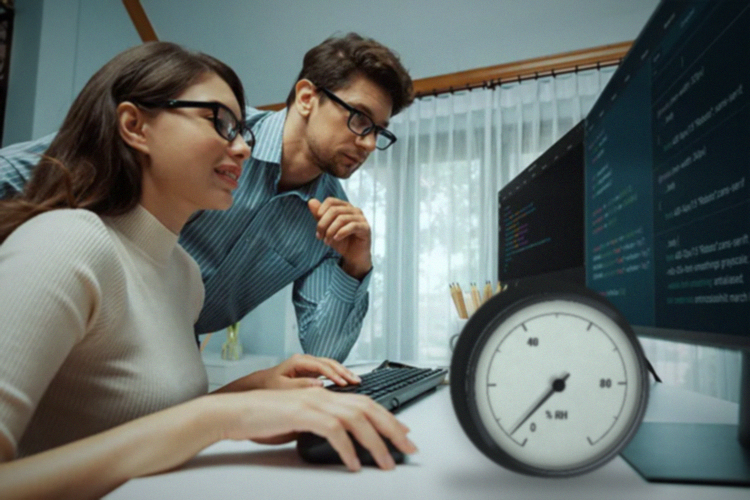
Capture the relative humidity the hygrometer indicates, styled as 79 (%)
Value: 5 (%)
